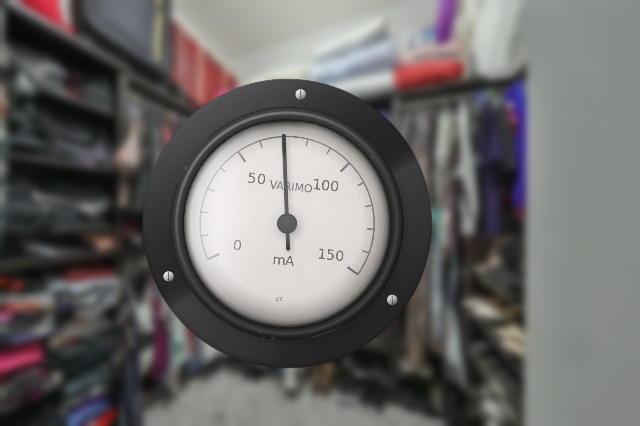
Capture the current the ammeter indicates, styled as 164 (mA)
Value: 70 (mA)
